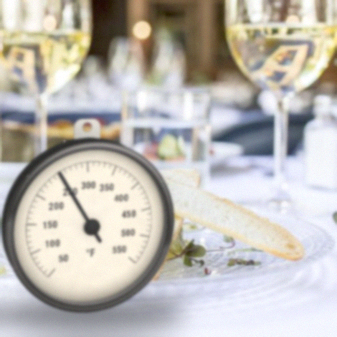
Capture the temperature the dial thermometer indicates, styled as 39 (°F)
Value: 250 (°F)
